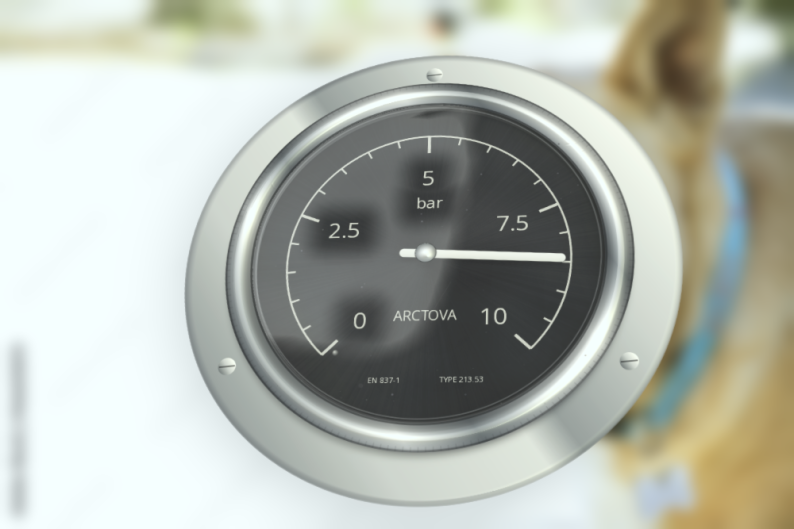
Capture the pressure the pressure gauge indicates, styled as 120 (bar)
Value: 8.5 (bar)
